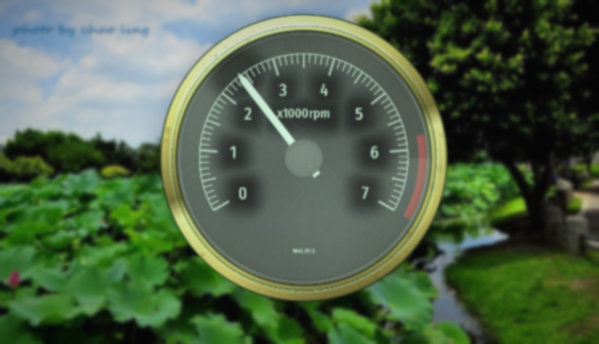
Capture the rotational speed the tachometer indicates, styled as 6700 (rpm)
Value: 2400 (rpm)
